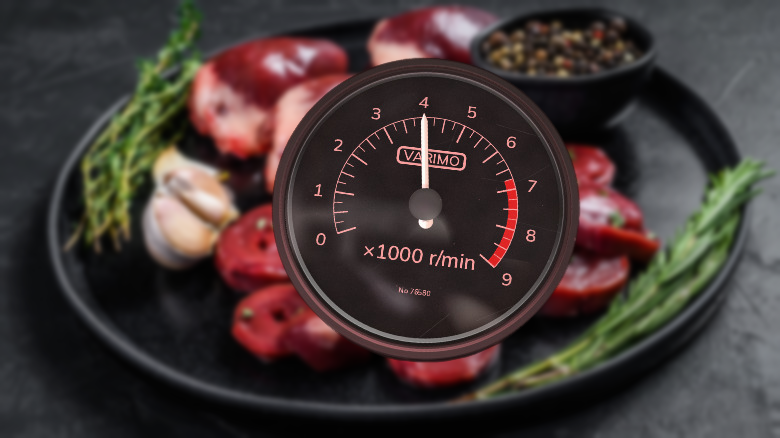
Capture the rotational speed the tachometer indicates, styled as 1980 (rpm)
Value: 4000 (rpm)
